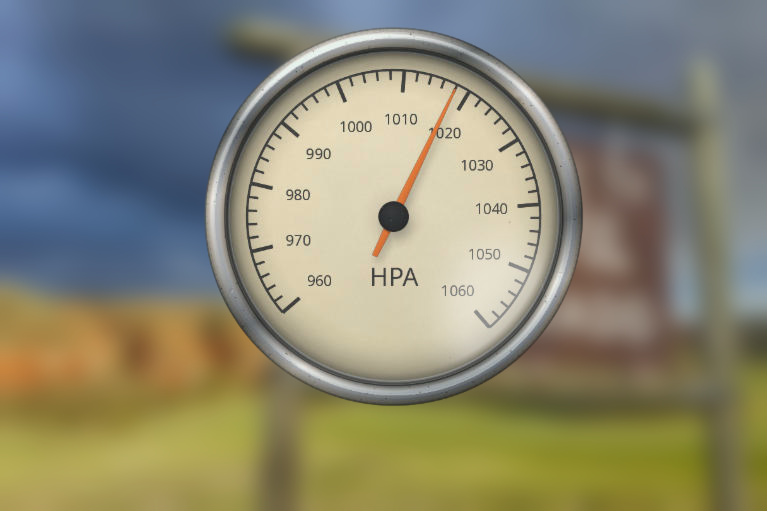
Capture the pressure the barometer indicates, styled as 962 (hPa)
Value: 1018 (hPa)
